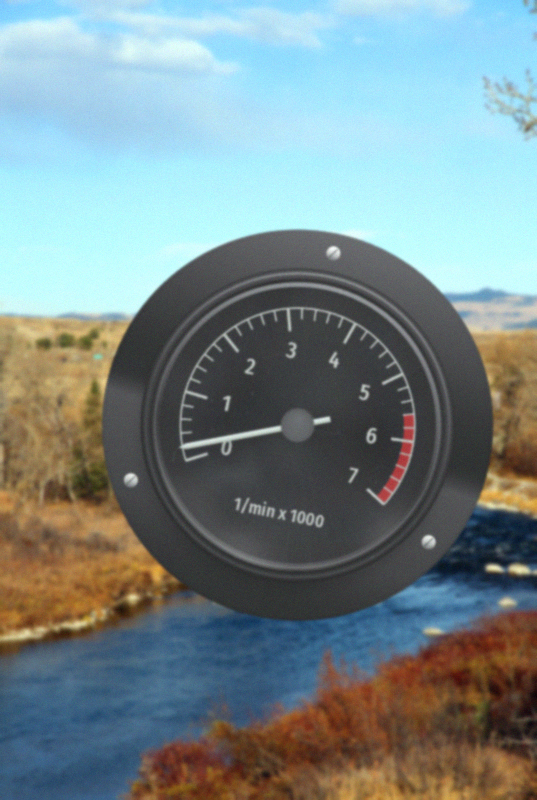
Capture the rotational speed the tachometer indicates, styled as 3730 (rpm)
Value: 200 (rpm)
